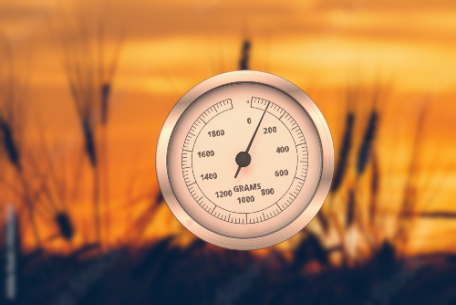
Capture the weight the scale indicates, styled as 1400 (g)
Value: 100 (g)
